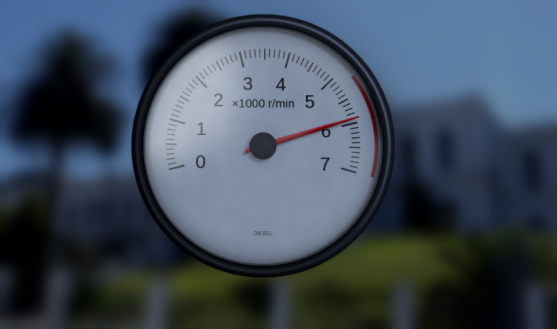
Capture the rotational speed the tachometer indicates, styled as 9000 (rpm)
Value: 5900 (rpm)
